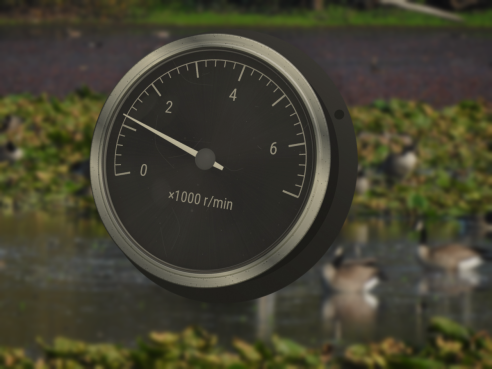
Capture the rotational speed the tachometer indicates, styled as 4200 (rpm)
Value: 1200 (rpm)
